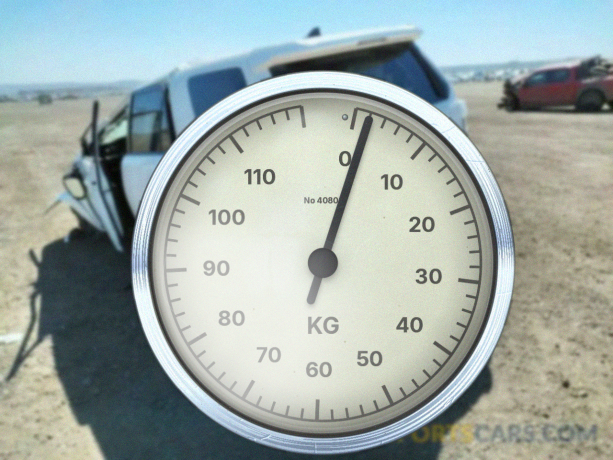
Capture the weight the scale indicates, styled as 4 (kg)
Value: 2 (kg)
